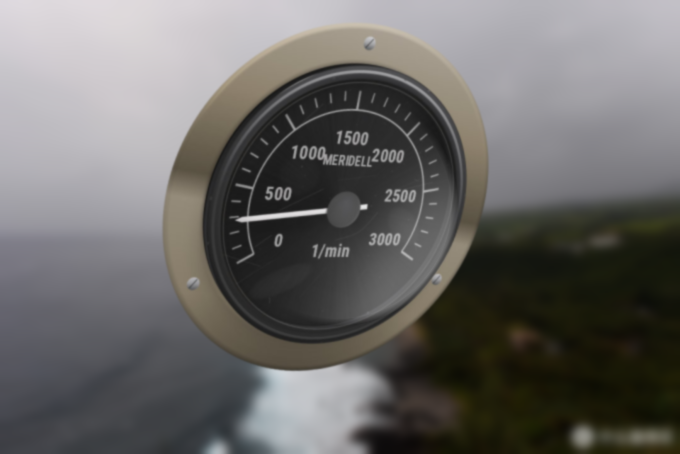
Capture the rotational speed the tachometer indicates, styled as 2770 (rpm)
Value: 300 (rpm)
